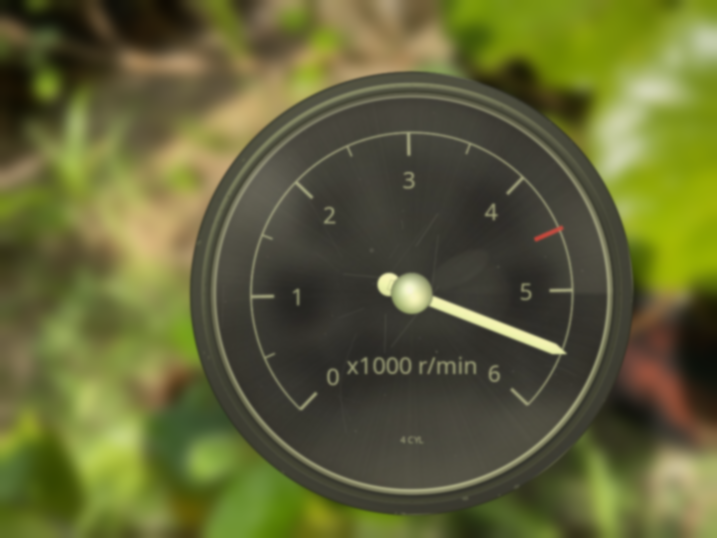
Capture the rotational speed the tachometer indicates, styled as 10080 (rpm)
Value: 5500 (rpm)
